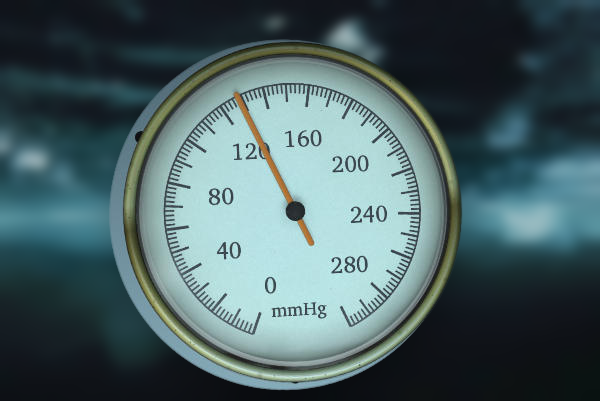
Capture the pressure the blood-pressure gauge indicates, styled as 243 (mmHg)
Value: 128 (mmHg)
